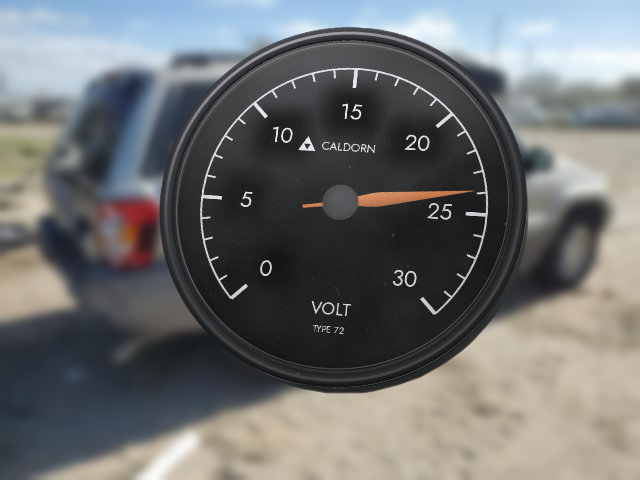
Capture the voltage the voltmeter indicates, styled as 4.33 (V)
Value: 24 (V)
